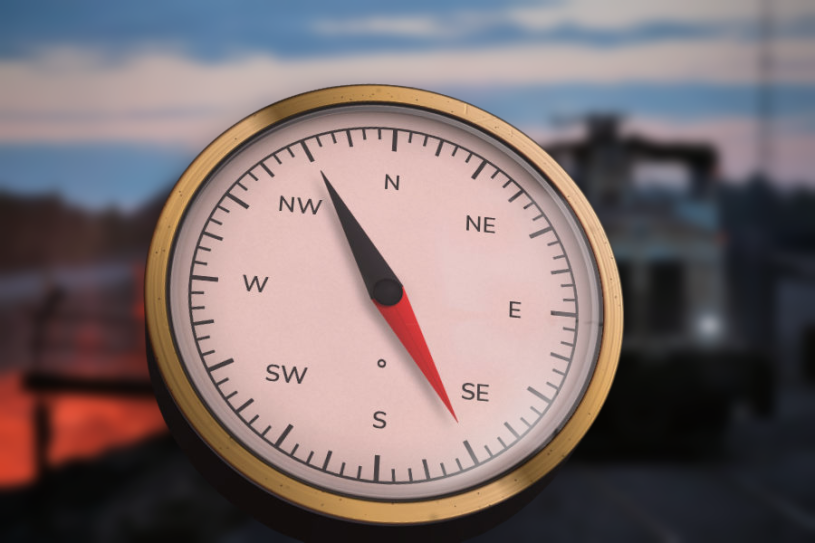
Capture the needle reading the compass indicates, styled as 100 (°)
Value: 150 (°)
